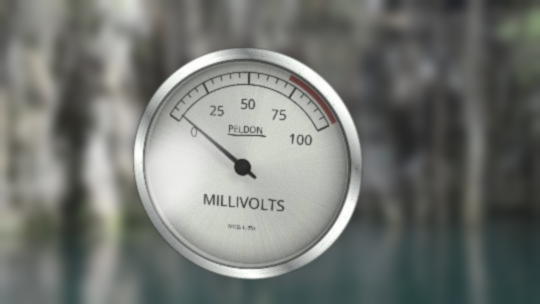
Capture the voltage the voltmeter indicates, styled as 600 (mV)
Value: 5 (mV)
